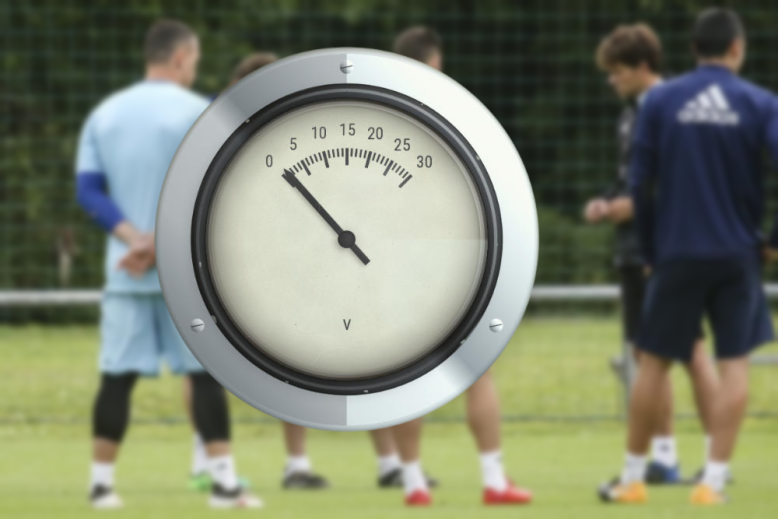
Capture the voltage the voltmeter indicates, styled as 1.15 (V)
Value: 1 (V)
